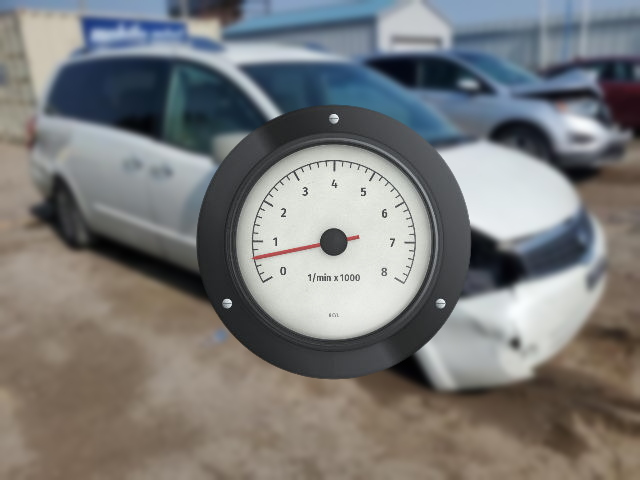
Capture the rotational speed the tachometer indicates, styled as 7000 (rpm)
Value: 600 (rpm)
